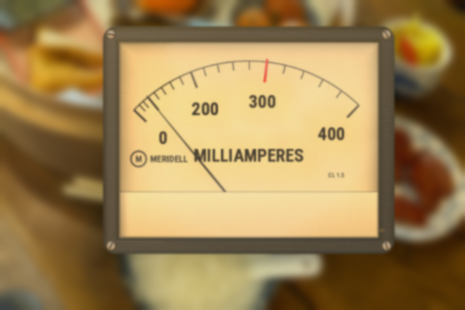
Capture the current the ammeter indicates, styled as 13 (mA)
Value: 100 (mA)
